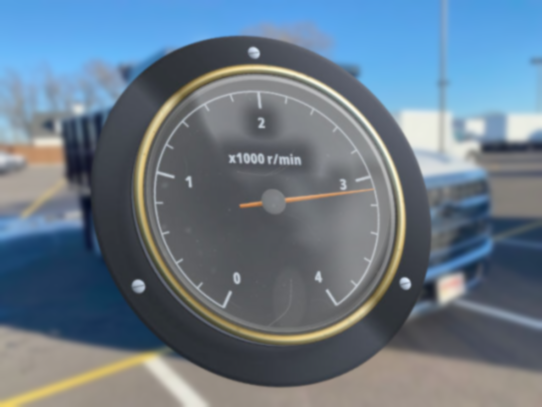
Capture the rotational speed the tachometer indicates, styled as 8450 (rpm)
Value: 3100 (rpm)
